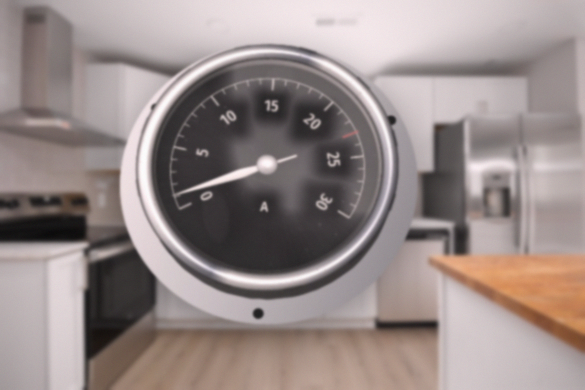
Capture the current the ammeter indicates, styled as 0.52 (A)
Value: 1 (A)
